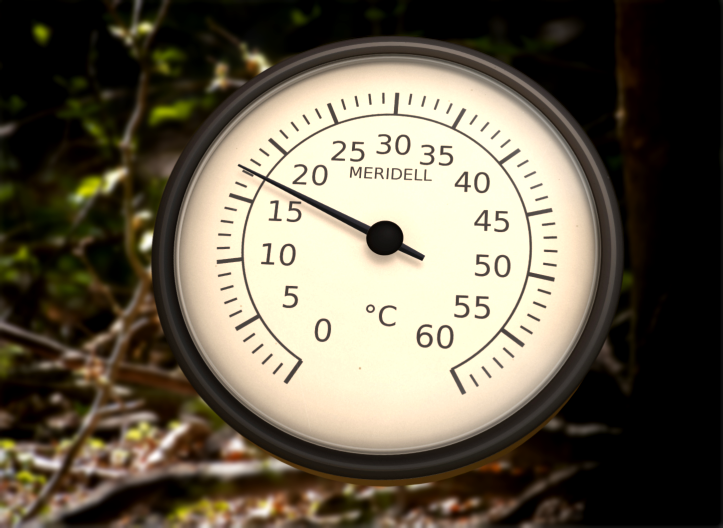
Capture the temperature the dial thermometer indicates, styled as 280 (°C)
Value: 17 (°C)
